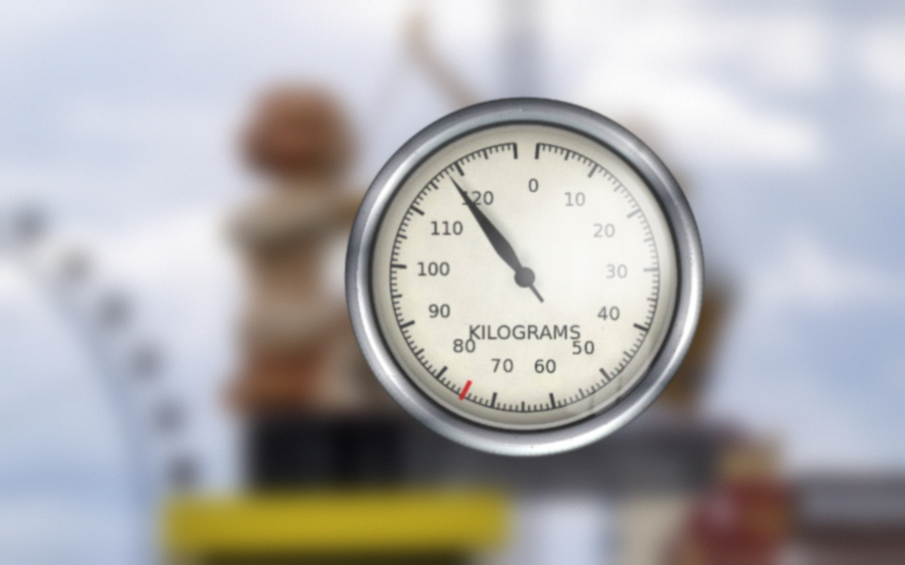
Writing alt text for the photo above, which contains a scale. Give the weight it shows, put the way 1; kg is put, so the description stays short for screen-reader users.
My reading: 118; kg
